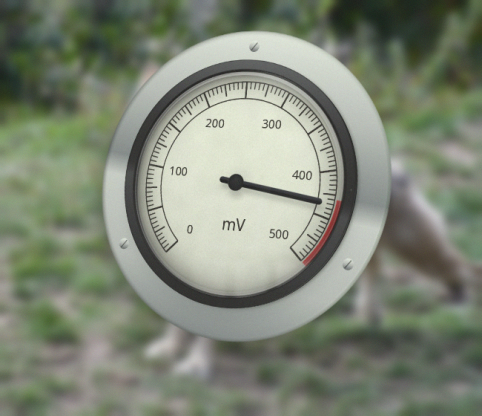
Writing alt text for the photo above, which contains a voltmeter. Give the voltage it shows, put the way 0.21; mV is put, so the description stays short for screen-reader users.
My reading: 435; mV
